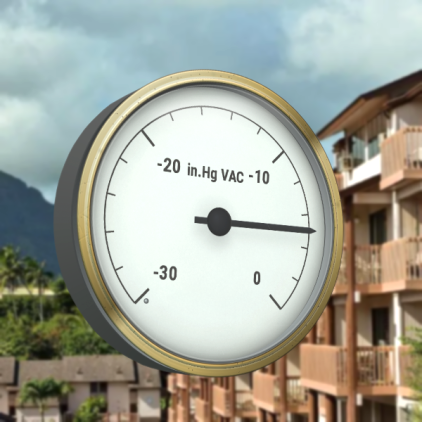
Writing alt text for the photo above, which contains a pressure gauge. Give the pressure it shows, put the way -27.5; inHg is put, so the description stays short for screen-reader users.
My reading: -5; inHg
